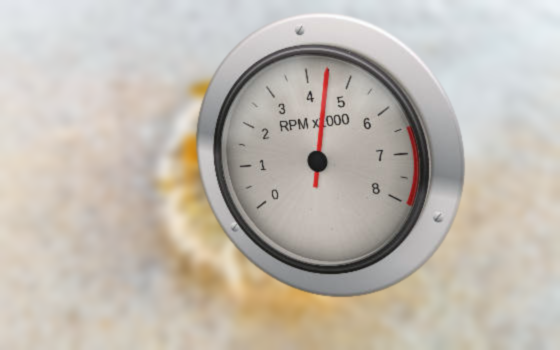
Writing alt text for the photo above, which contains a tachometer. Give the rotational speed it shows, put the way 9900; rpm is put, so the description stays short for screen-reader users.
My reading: 4500; rpm
